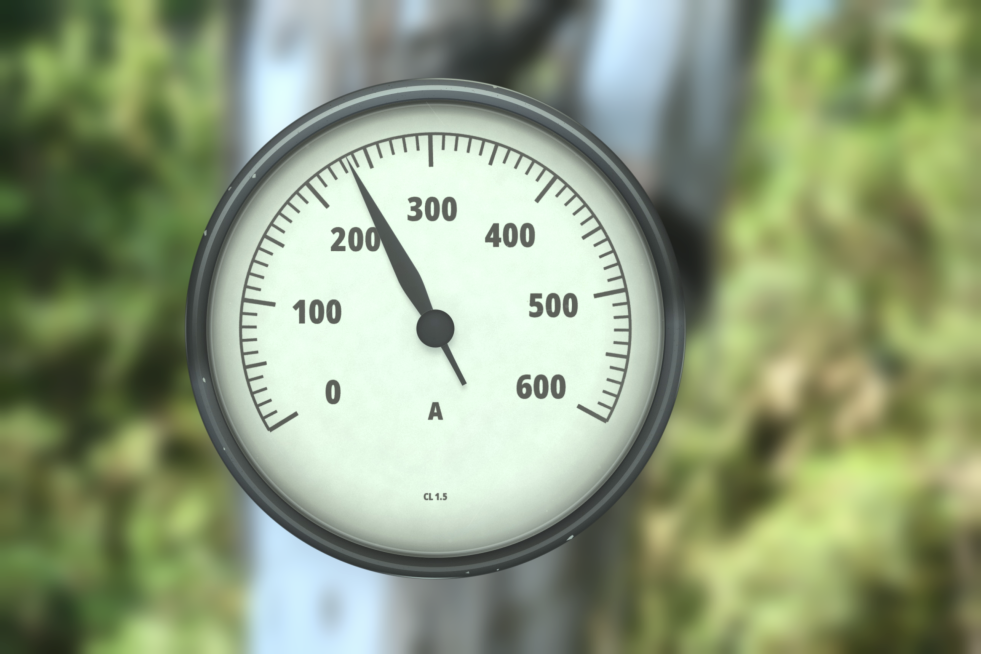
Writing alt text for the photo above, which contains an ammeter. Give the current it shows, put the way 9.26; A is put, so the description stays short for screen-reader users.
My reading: 235; A
